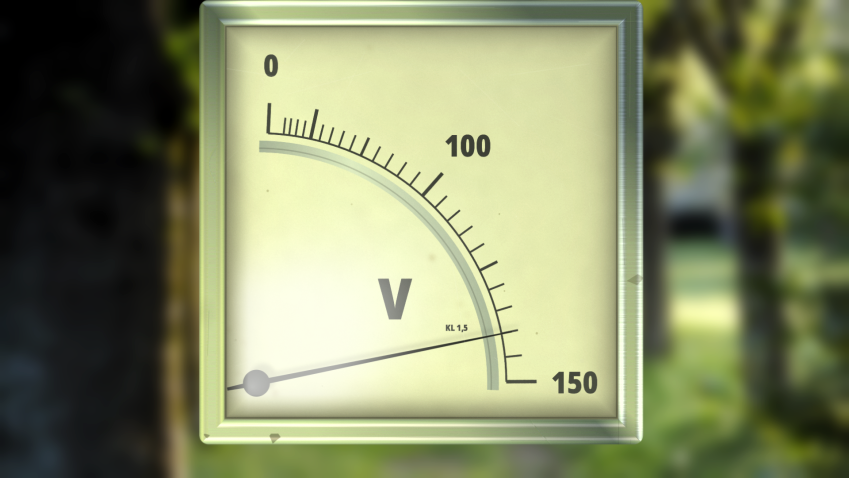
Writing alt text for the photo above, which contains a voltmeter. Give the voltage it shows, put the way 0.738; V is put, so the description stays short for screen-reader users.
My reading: 140; V
